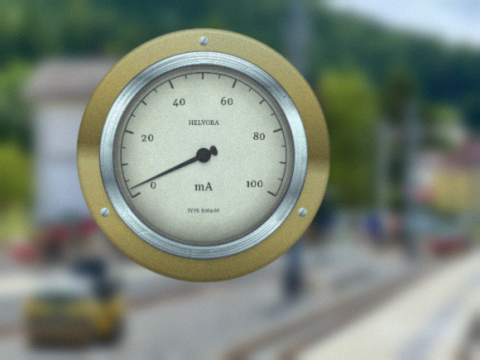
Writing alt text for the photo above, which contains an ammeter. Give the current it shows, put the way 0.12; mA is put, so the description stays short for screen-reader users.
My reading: 2.5; mA
